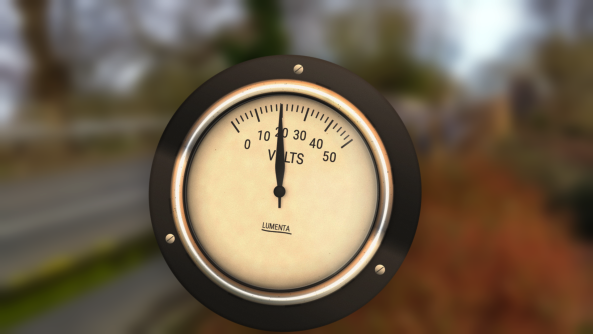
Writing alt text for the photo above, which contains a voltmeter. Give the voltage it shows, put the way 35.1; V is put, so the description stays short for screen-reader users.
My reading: 20; V
